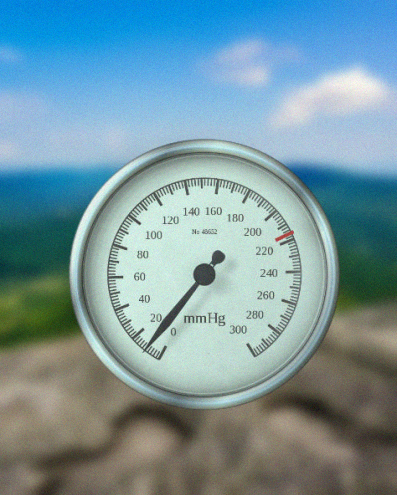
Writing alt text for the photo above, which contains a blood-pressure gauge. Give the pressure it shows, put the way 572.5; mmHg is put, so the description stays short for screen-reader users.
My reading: 10; mmHg
